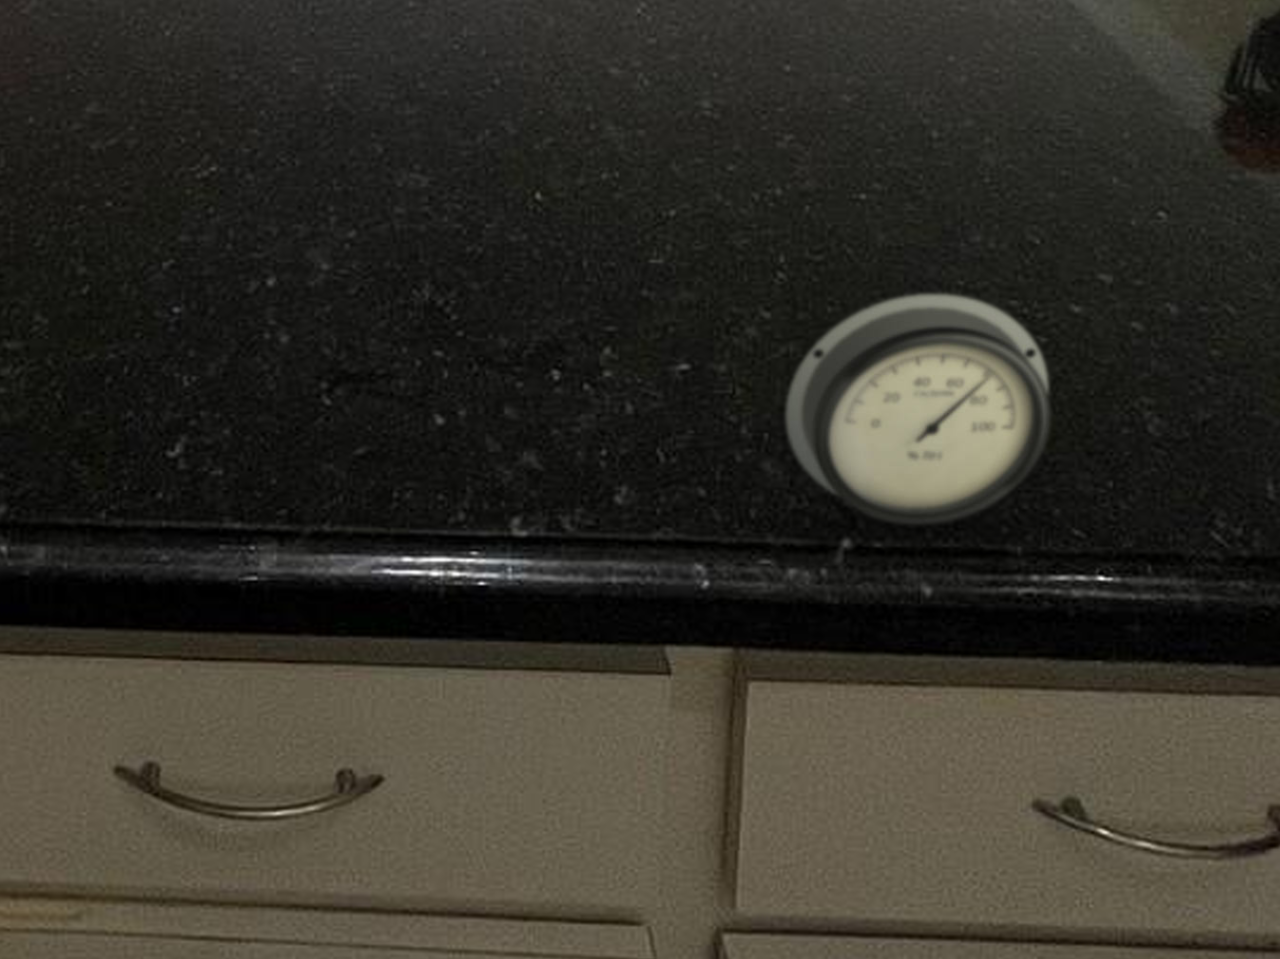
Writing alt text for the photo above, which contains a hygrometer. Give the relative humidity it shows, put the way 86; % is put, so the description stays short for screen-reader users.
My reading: 70; %
